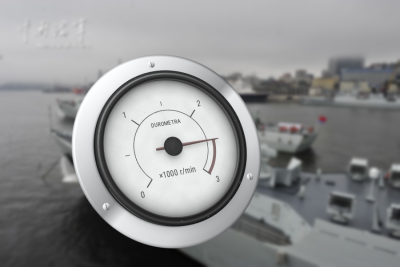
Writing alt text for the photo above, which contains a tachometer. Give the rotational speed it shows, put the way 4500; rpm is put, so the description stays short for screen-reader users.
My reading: 2500; rpm
